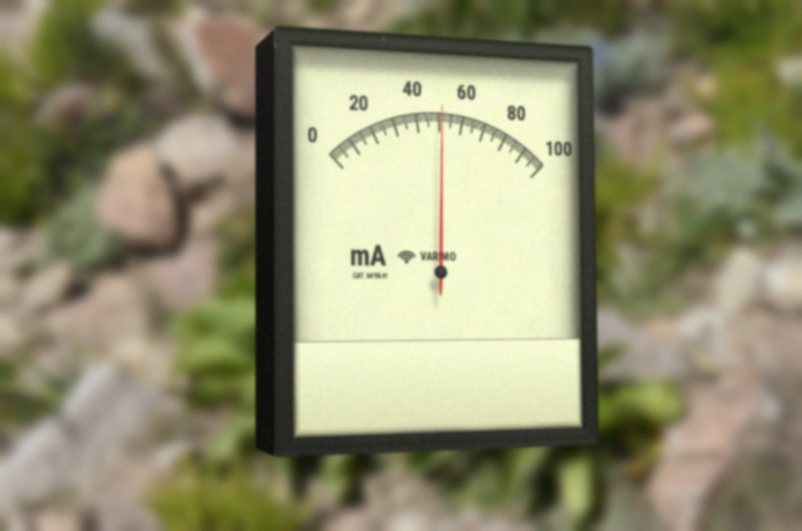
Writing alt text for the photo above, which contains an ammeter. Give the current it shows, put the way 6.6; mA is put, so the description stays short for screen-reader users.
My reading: 50; mA
